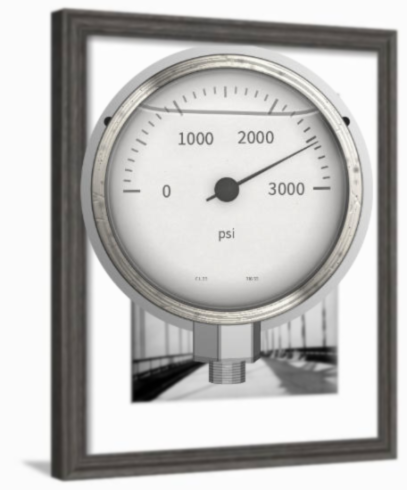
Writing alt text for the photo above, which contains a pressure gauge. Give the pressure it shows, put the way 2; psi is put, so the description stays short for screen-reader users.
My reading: 2550; psi
